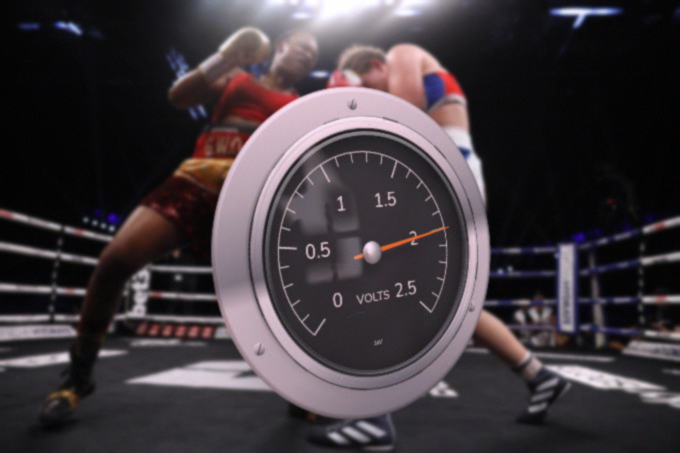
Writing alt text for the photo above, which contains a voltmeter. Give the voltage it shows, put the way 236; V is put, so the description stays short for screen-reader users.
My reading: 2; V
